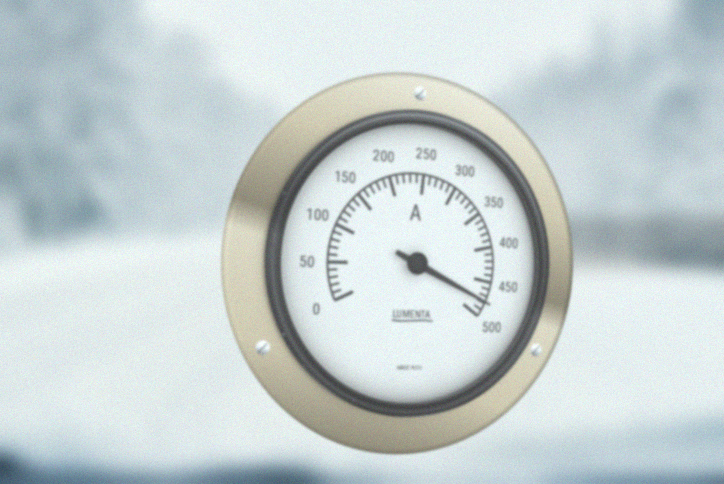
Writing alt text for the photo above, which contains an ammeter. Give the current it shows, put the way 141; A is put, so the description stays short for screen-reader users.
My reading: 480; A
